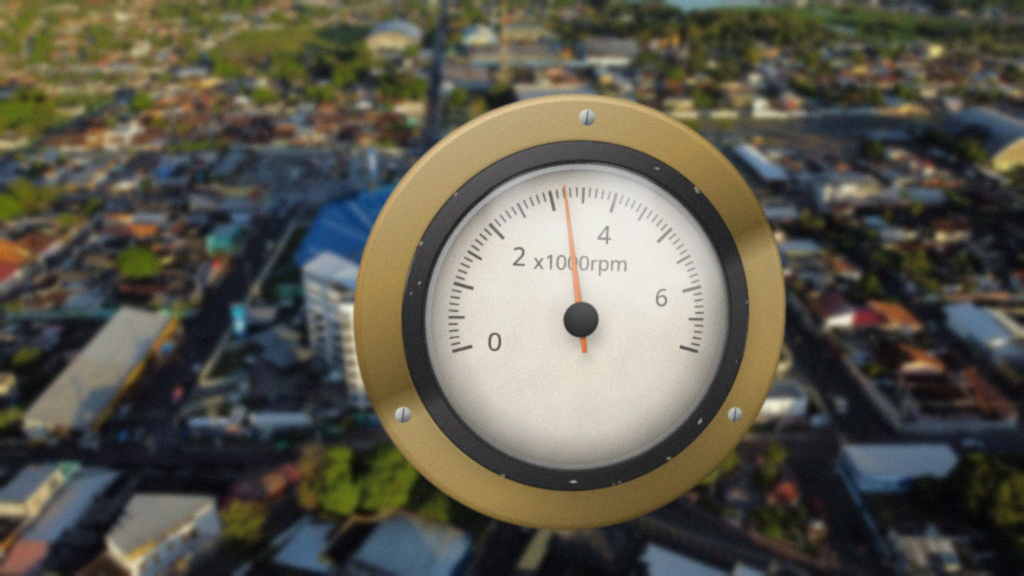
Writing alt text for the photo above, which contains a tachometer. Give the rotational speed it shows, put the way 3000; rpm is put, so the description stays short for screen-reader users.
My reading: 3200; rpm
